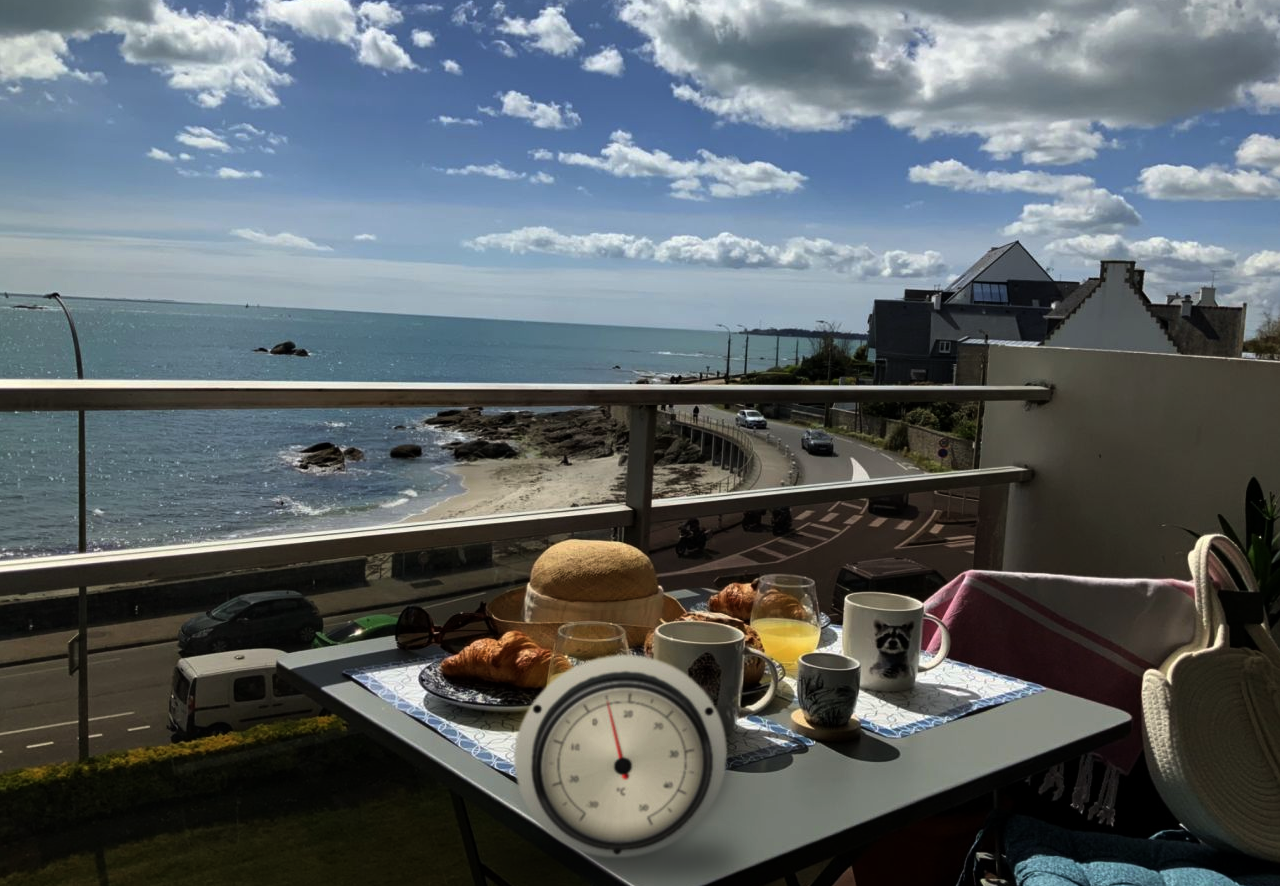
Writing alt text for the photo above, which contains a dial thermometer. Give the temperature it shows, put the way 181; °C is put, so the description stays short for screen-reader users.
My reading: 5; °C
